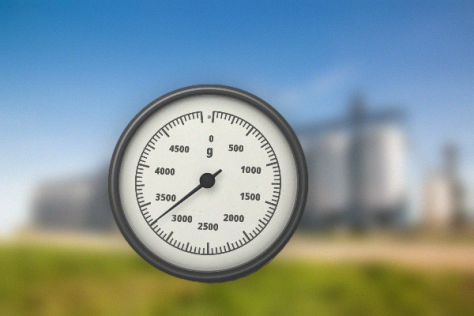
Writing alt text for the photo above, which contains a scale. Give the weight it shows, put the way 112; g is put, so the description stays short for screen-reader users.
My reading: 3250; g
